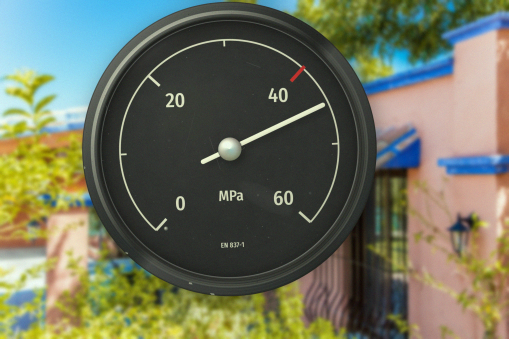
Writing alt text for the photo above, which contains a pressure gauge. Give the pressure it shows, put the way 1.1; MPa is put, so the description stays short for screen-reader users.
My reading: 45; MPa
